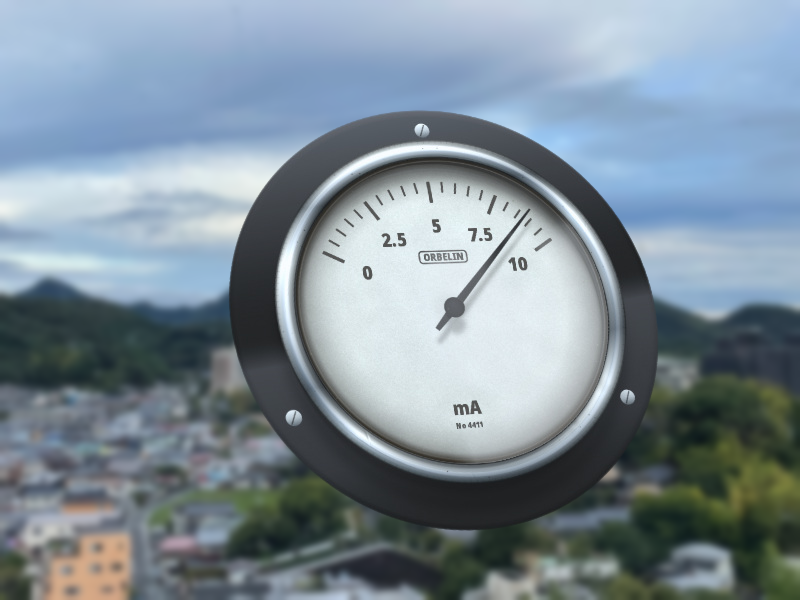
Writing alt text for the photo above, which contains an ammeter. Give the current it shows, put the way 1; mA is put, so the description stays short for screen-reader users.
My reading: 8.75; mA
